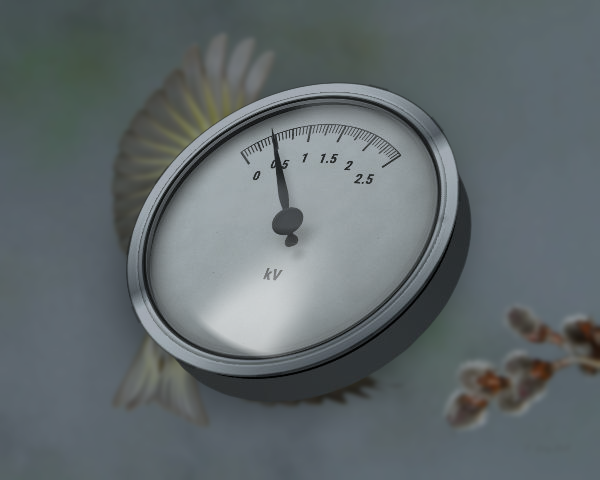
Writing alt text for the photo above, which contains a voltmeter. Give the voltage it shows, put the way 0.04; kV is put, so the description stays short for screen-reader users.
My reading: 0.5; kV
